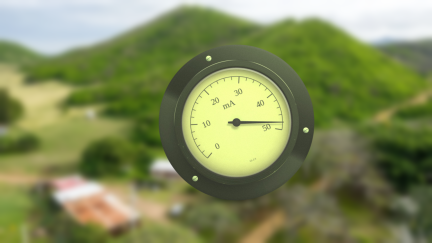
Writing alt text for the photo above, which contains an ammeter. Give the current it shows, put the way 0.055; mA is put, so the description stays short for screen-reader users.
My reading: 48; mA
